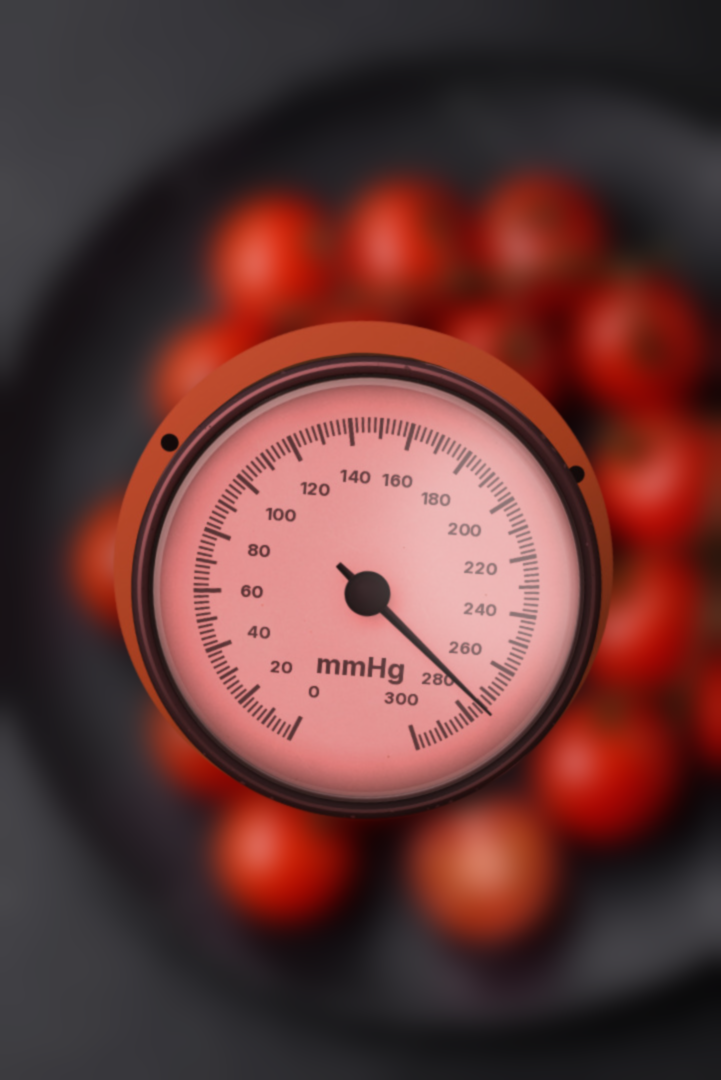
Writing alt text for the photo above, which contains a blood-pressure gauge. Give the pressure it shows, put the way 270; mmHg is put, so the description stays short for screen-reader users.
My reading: 274; mmHg
